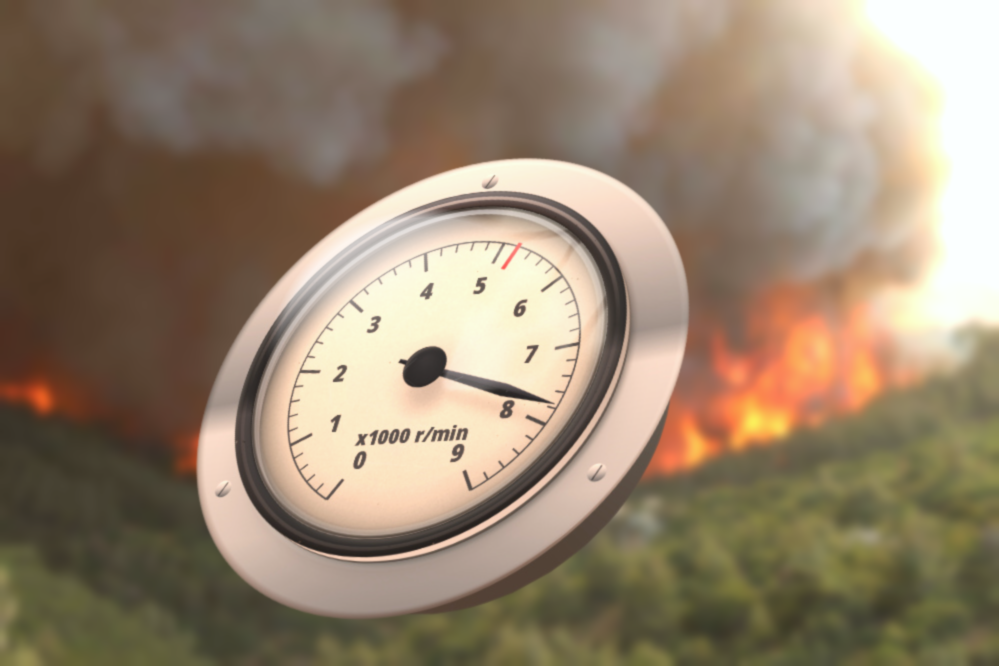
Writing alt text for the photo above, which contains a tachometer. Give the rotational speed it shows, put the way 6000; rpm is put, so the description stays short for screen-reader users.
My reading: 7800; rpm
